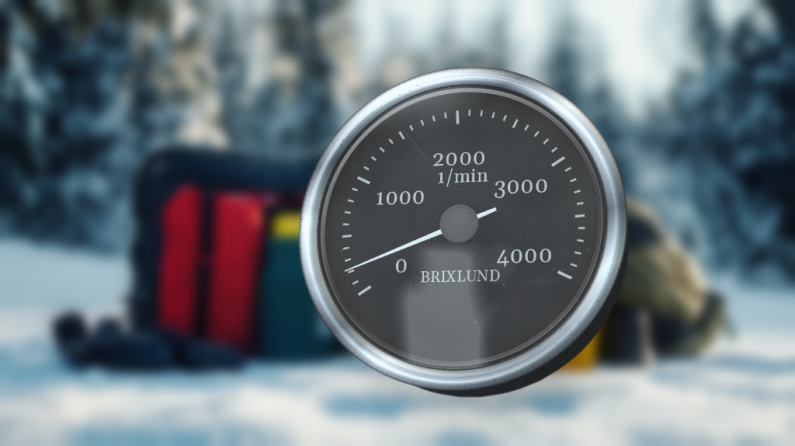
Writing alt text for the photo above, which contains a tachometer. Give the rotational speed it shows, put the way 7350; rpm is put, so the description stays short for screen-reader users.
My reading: 200; rpm
